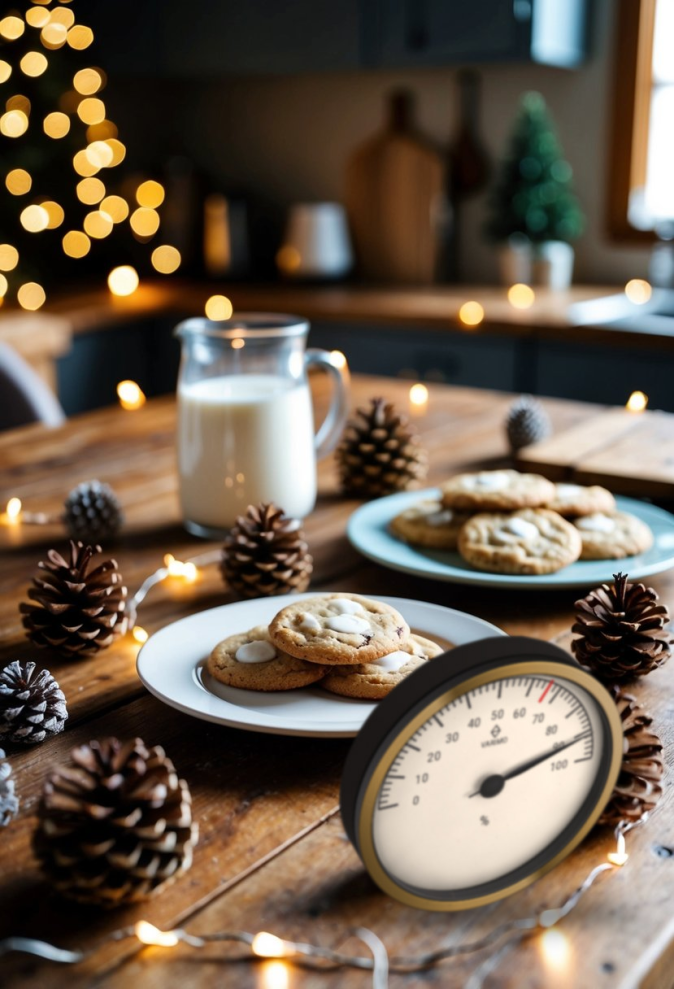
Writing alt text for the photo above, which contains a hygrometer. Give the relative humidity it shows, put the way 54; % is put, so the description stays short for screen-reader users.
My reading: 90; %
